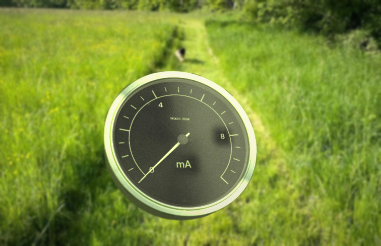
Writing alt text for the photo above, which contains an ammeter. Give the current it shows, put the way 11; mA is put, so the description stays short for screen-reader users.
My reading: 0; mA
